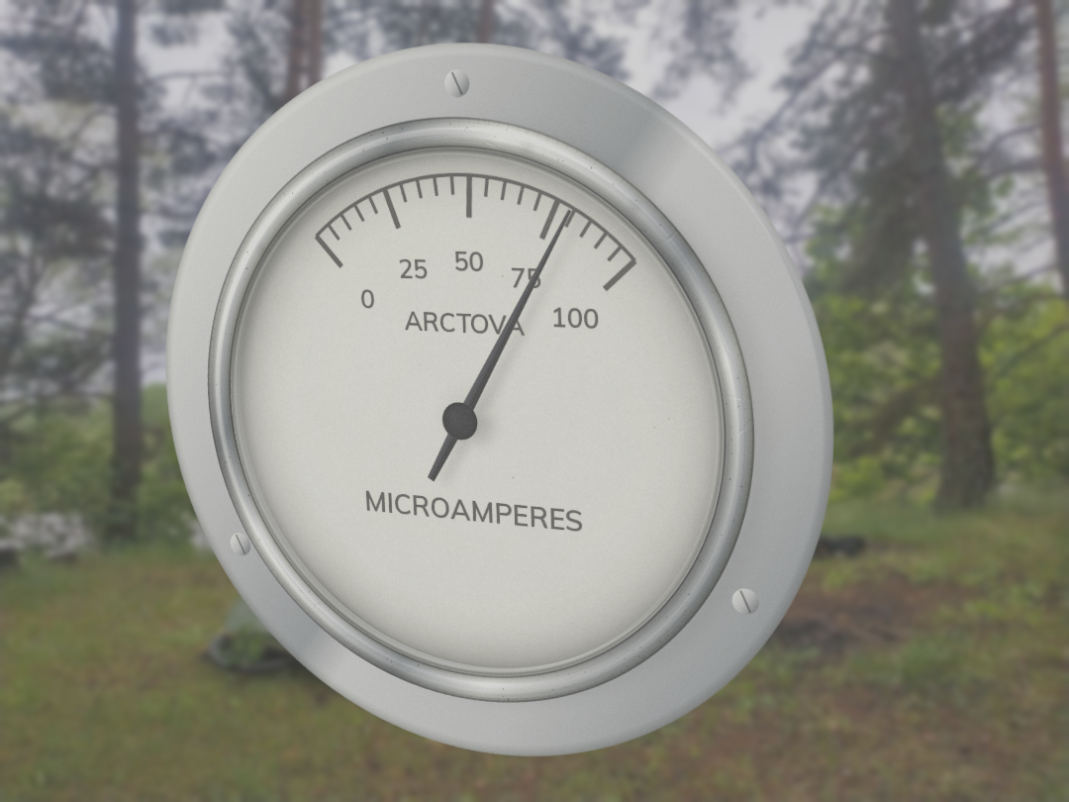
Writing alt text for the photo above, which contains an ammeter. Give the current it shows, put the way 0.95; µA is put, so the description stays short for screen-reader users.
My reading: 80; µA
